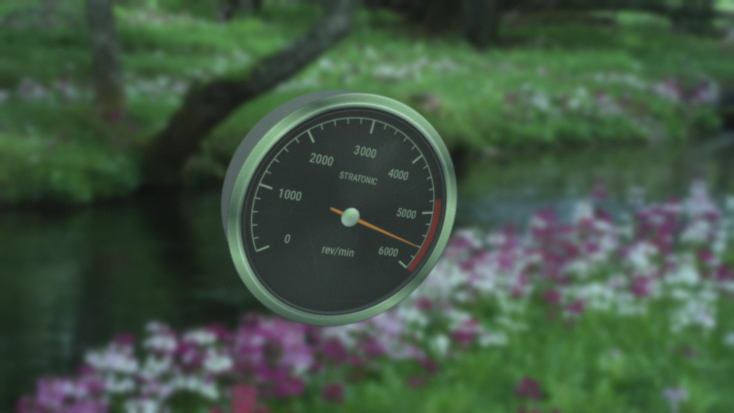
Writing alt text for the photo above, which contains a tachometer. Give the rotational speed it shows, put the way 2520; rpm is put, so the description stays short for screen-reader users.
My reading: 5600; rpm
